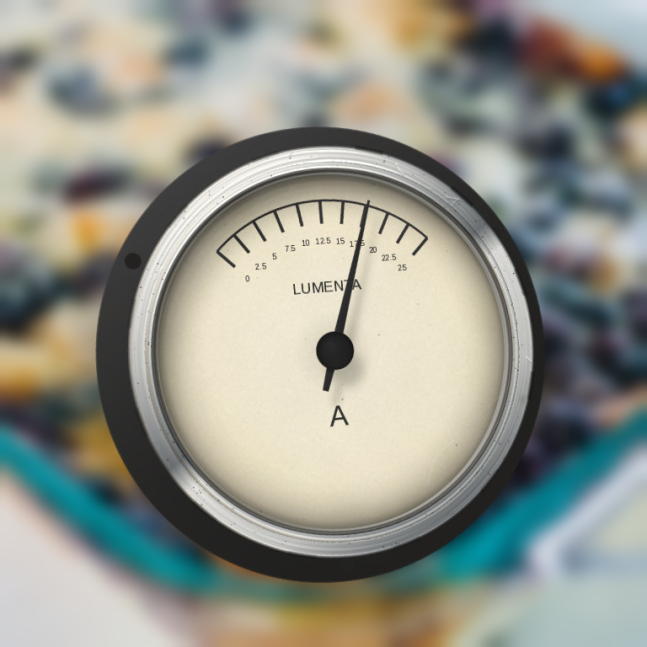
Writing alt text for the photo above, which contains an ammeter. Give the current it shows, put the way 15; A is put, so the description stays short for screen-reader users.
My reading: 17.5; A
